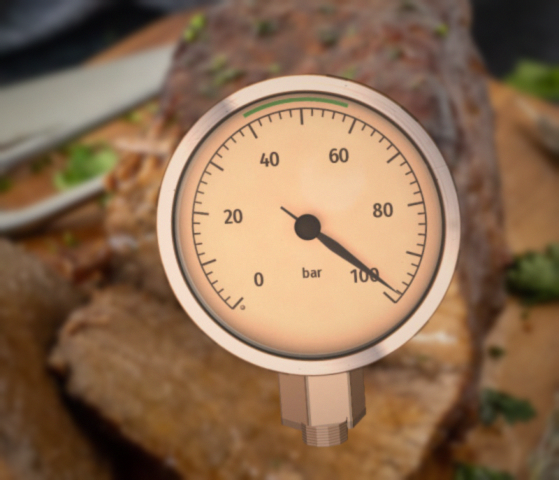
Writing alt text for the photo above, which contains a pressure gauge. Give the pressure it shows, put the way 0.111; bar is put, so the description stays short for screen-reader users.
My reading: 98; bar
